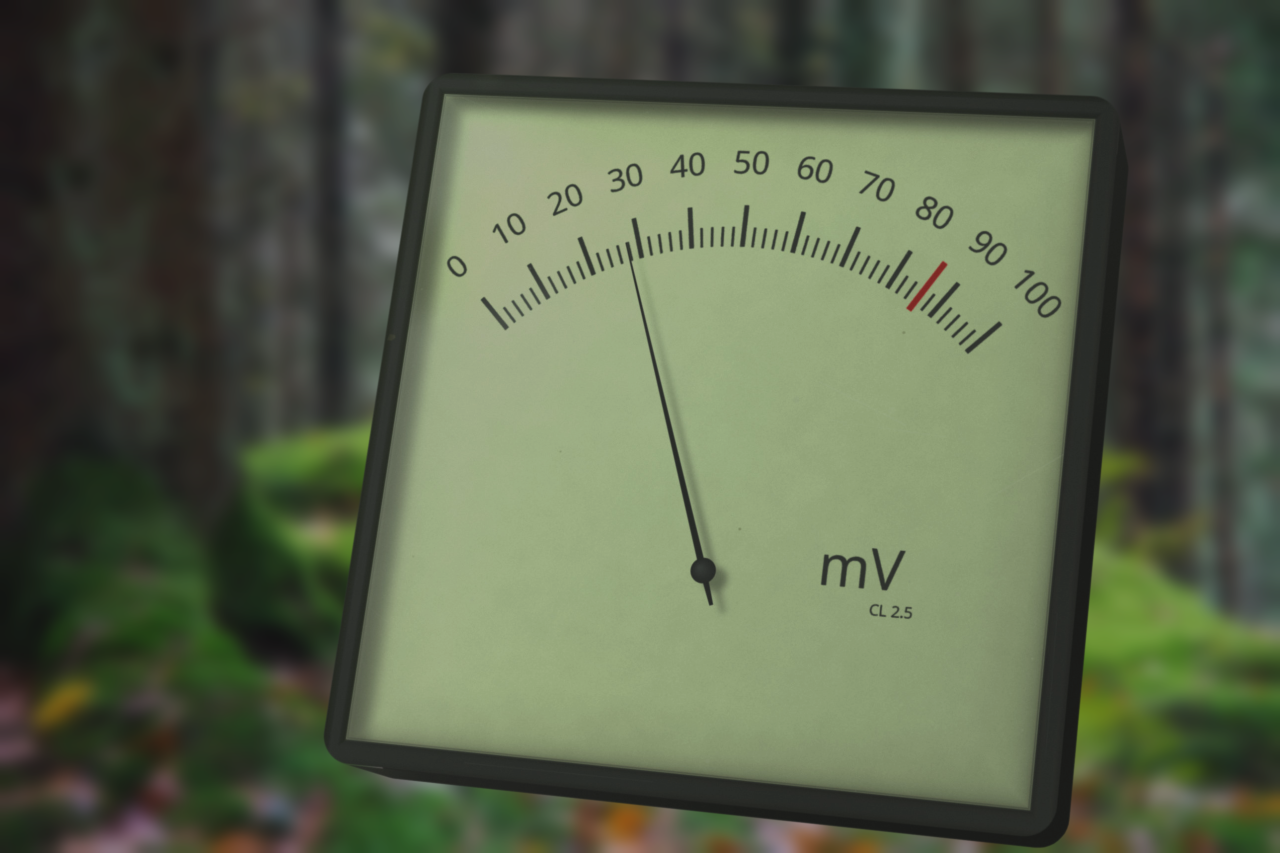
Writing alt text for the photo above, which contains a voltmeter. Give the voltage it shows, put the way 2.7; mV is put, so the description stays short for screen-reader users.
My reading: 28; mV
